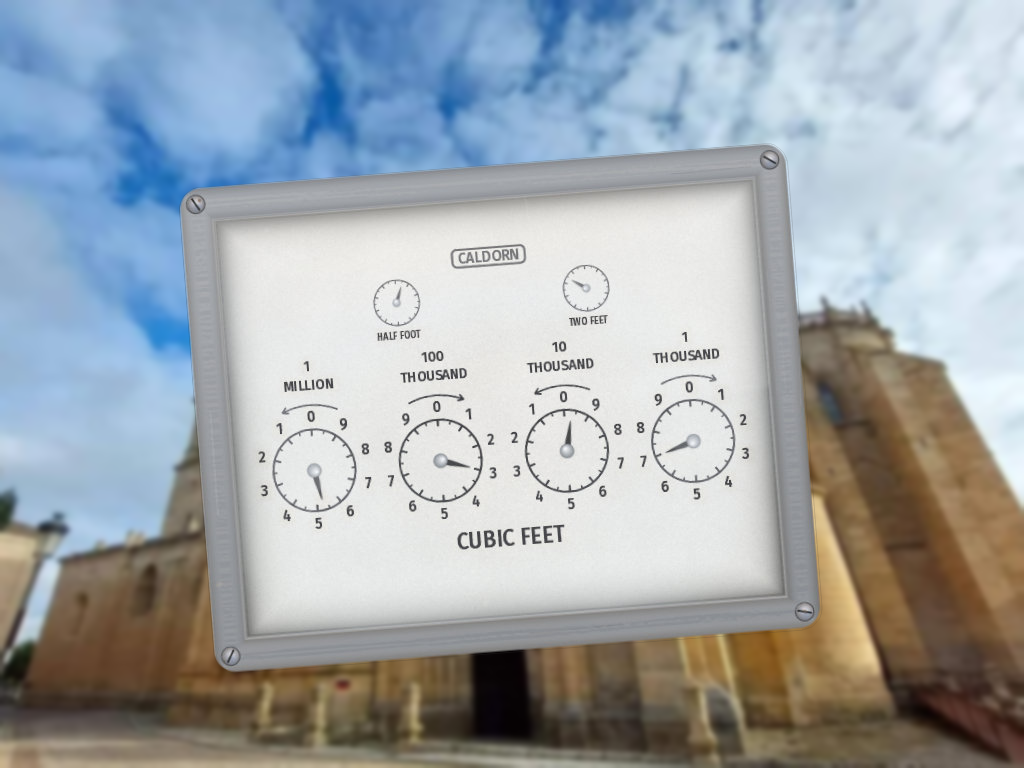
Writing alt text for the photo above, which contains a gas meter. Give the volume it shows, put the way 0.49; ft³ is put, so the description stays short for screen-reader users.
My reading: 529700; ft³
